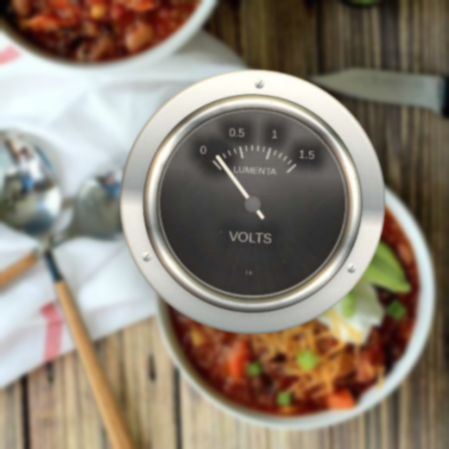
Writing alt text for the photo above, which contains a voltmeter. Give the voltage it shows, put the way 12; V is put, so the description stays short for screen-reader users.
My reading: 0.1; V
